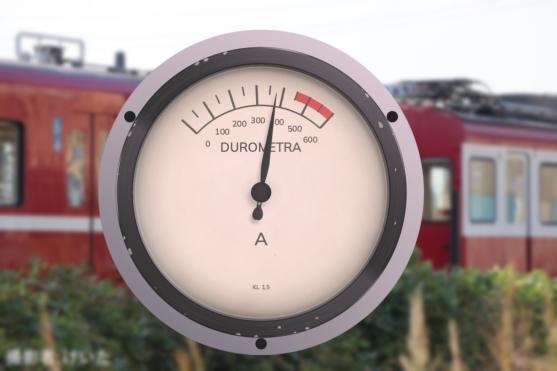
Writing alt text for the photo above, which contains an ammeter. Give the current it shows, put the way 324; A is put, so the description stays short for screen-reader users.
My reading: 375; A
